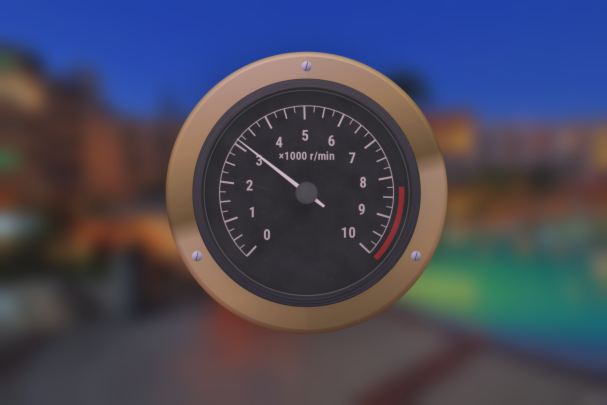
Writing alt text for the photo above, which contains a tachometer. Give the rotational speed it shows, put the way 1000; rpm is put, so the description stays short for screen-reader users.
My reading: 3125; rpm
